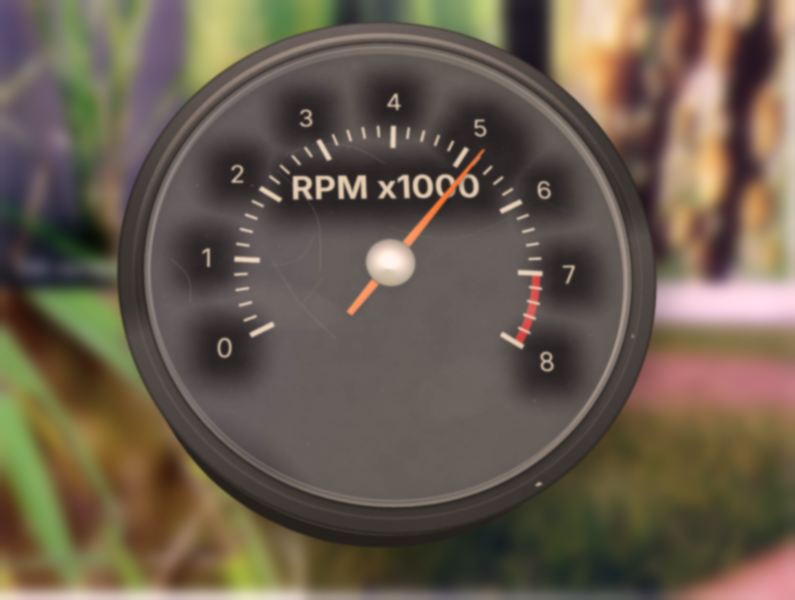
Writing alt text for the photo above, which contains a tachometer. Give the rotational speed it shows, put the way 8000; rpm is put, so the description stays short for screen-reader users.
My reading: 5200; rpm
